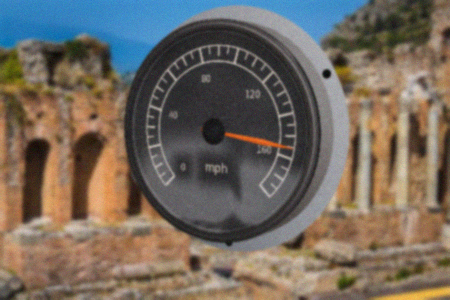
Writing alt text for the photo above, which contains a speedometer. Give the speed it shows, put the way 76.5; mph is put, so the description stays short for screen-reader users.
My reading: 155; mph
